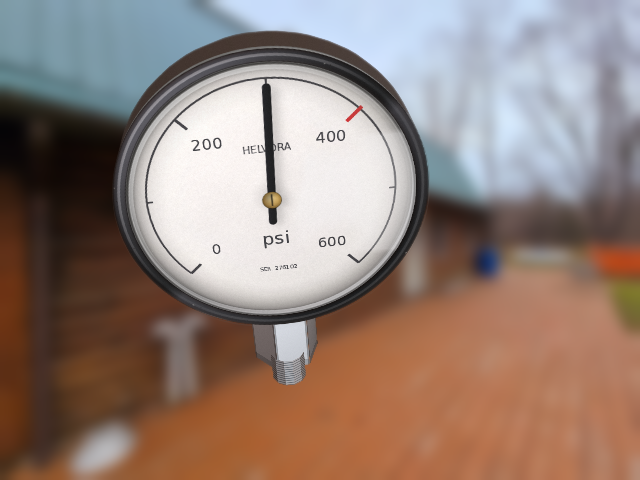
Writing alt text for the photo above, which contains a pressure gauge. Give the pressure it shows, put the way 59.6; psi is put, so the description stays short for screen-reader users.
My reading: 300; psi
